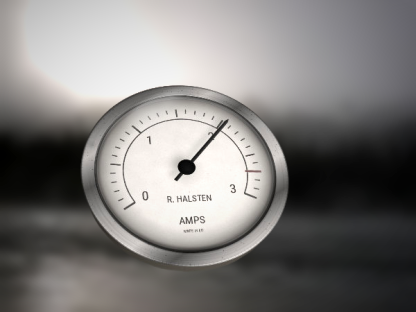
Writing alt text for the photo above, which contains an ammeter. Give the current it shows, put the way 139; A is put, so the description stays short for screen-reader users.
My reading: 2.05; A
